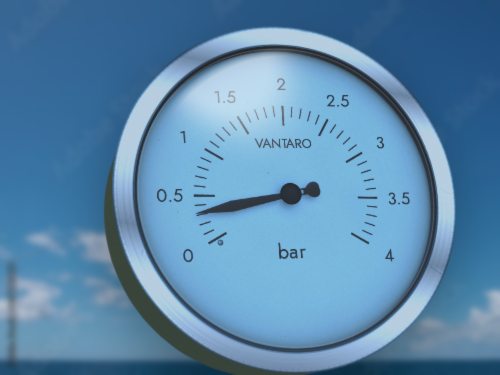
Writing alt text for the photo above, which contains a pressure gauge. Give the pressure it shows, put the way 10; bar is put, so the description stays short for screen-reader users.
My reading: 0.3; bar
